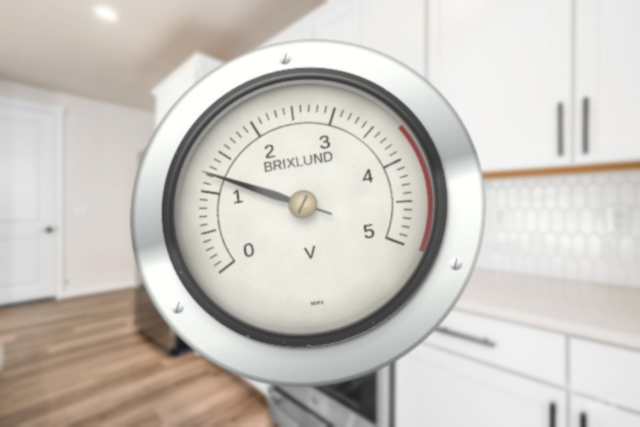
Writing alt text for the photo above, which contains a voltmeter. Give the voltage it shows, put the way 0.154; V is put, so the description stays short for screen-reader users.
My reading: 1.2; V
